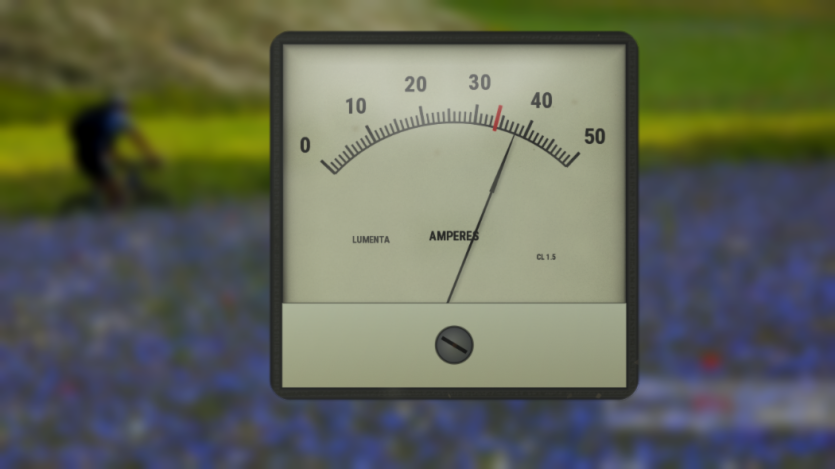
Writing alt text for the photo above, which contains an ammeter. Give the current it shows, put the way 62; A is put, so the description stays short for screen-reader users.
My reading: 38; A
